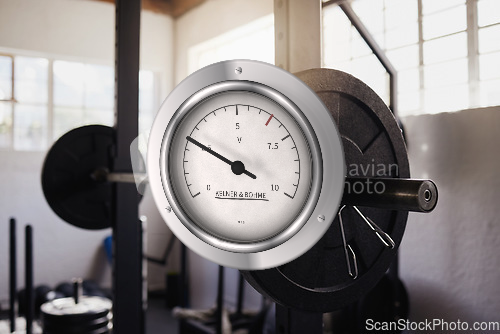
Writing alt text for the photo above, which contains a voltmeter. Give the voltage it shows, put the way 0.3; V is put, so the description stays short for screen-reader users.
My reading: 2.5; V
